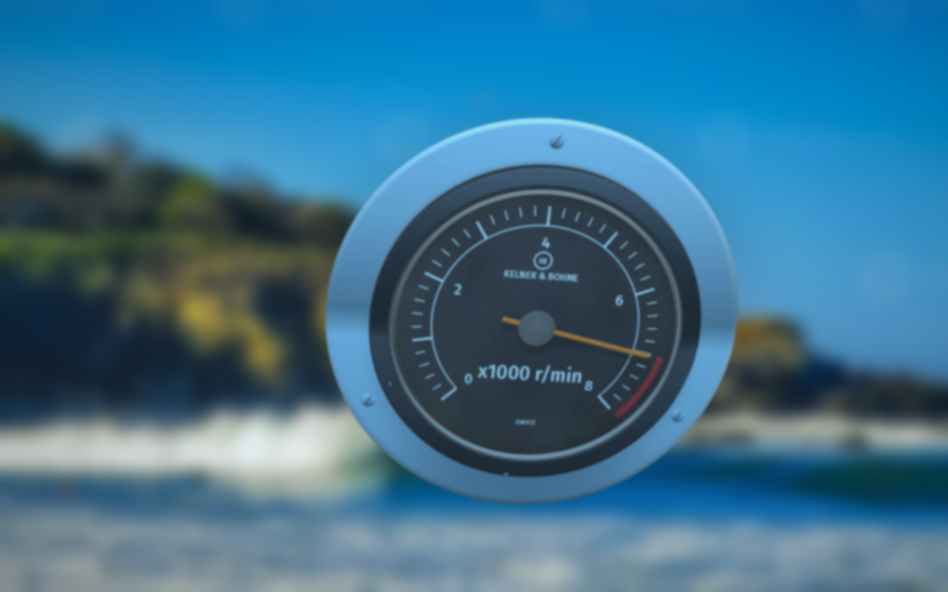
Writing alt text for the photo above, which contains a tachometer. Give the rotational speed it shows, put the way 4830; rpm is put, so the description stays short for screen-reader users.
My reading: 7000; rpm
